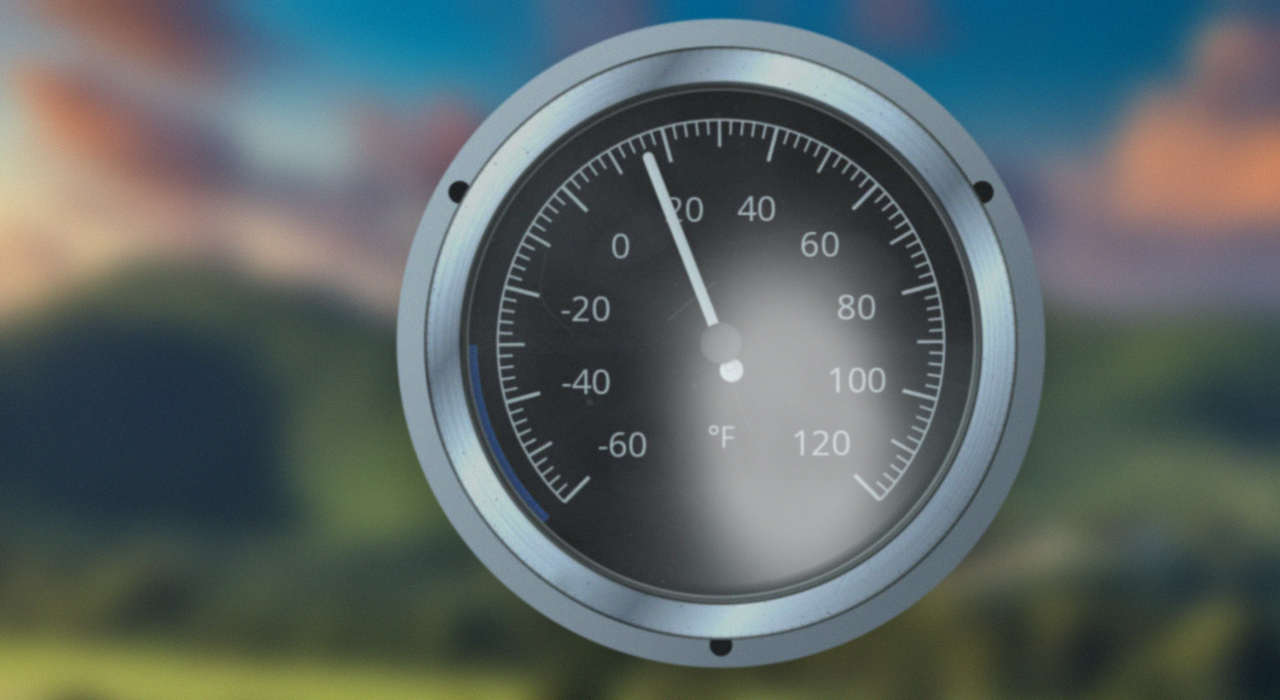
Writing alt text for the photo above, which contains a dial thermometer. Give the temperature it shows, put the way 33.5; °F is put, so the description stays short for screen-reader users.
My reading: 16; °F
